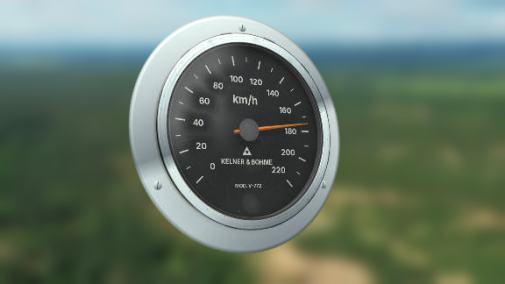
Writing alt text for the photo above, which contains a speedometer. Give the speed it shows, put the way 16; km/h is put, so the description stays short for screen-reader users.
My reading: 175; km/h
